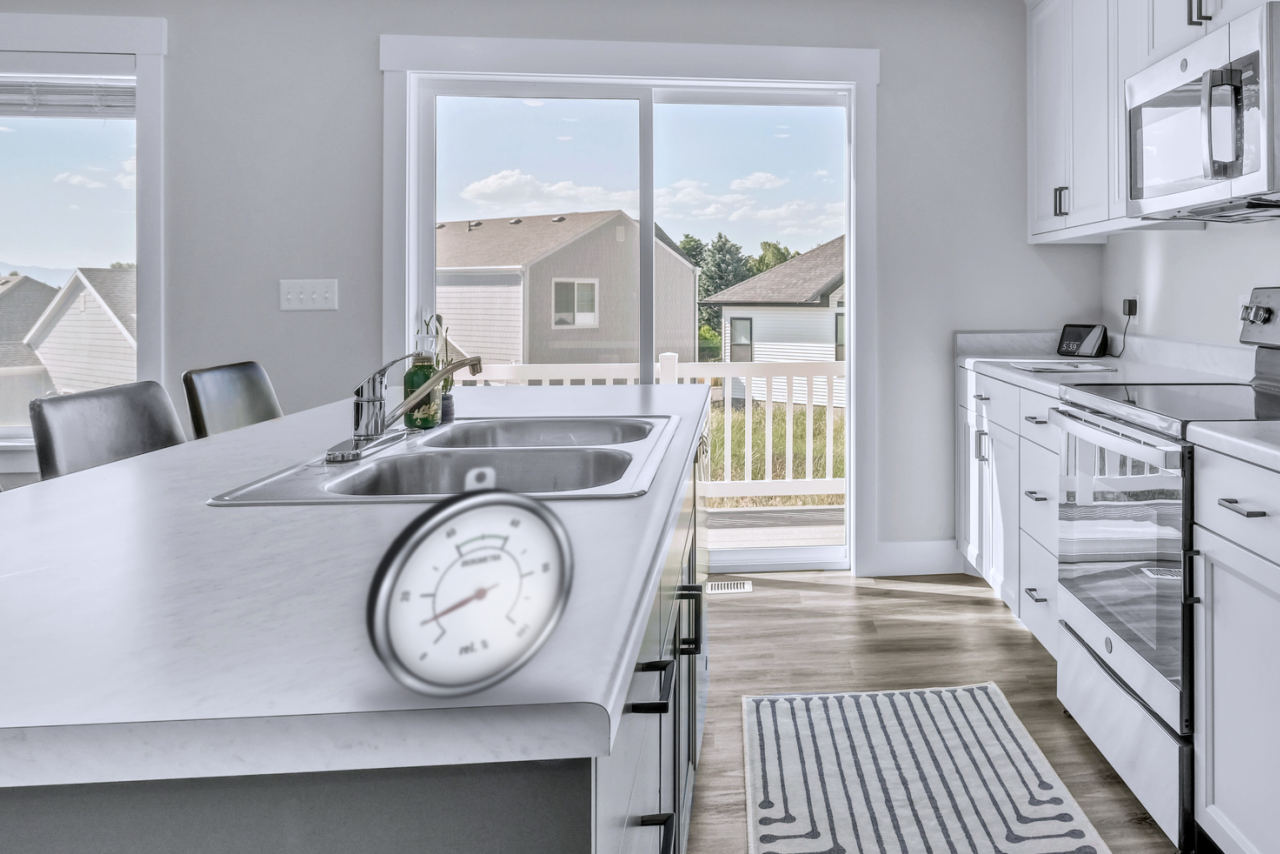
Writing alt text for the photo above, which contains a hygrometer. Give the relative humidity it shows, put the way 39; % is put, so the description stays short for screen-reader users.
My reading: 10; %
